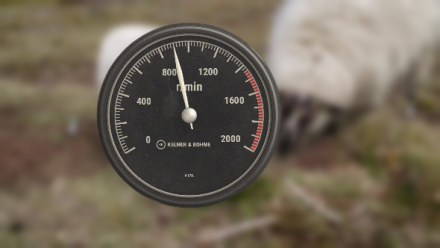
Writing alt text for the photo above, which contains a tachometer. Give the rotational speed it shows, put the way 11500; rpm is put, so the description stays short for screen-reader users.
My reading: 900; rpm
